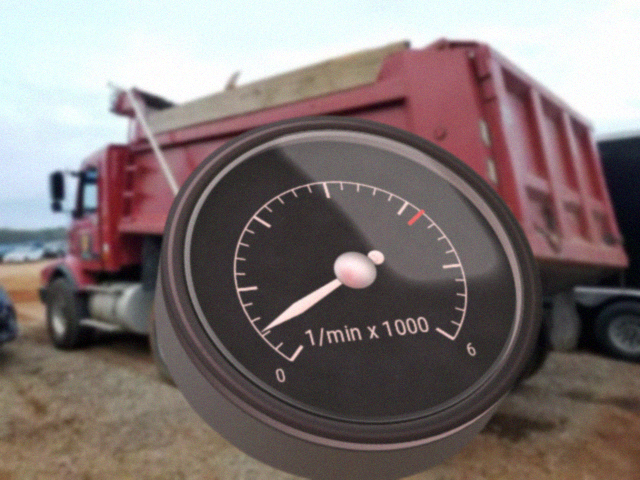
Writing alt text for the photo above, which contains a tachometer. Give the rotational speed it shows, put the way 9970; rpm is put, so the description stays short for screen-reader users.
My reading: 400; rpm
